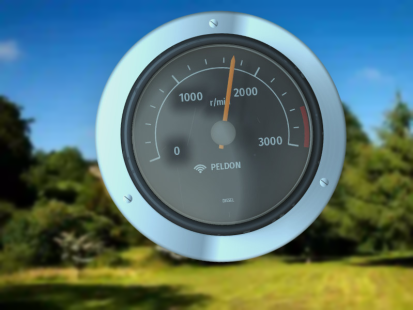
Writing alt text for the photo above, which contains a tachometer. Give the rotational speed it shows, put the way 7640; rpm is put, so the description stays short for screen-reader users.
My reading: 1700; rpm
